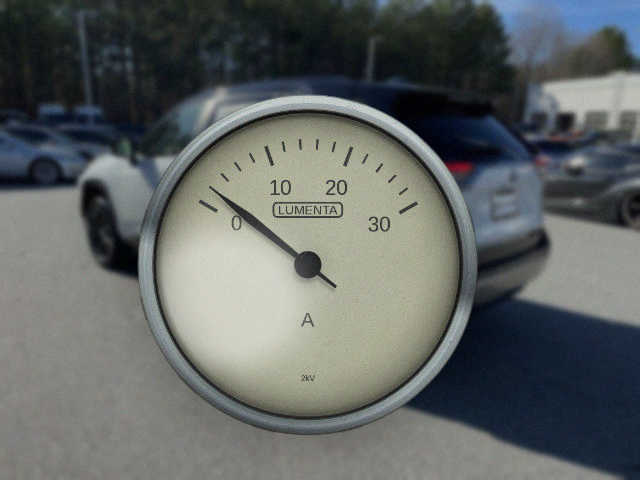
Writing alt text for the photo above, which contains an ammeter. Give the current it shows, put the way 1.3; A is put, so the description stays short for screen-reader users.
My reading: 2; A
